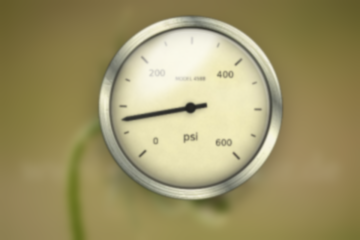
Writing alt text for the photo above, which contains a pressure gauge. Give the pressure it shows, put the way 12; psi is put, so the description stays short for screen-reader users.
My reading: 75; psi
